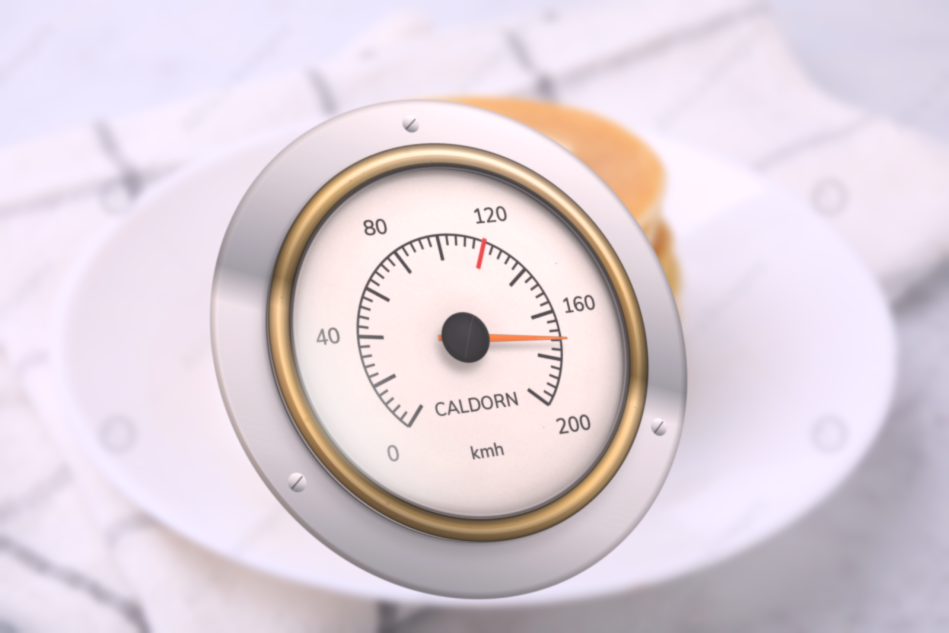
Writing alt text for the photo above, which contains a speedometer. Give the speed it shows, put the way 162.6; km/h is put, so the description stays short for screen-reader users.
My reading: 172; km/h
